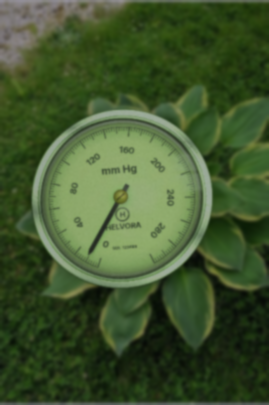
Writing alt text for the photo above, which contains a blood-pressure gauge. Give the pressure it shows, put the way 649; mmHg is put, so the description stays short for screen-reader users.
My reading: 10; mmHg
